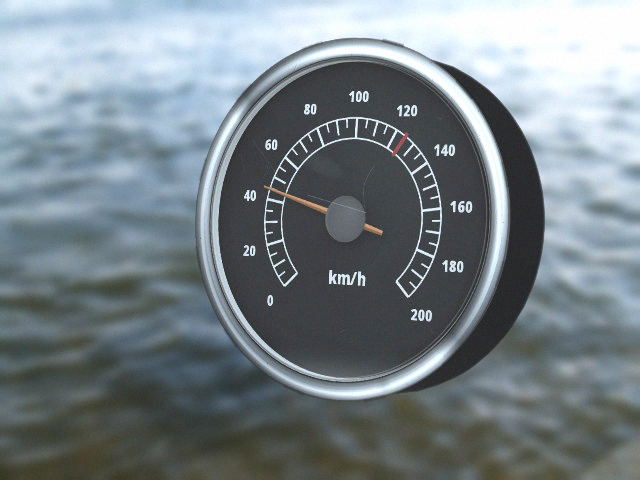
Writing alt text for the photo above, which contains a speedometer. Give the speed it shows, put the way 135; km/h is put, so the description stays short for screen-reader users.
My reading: 45; km/h
